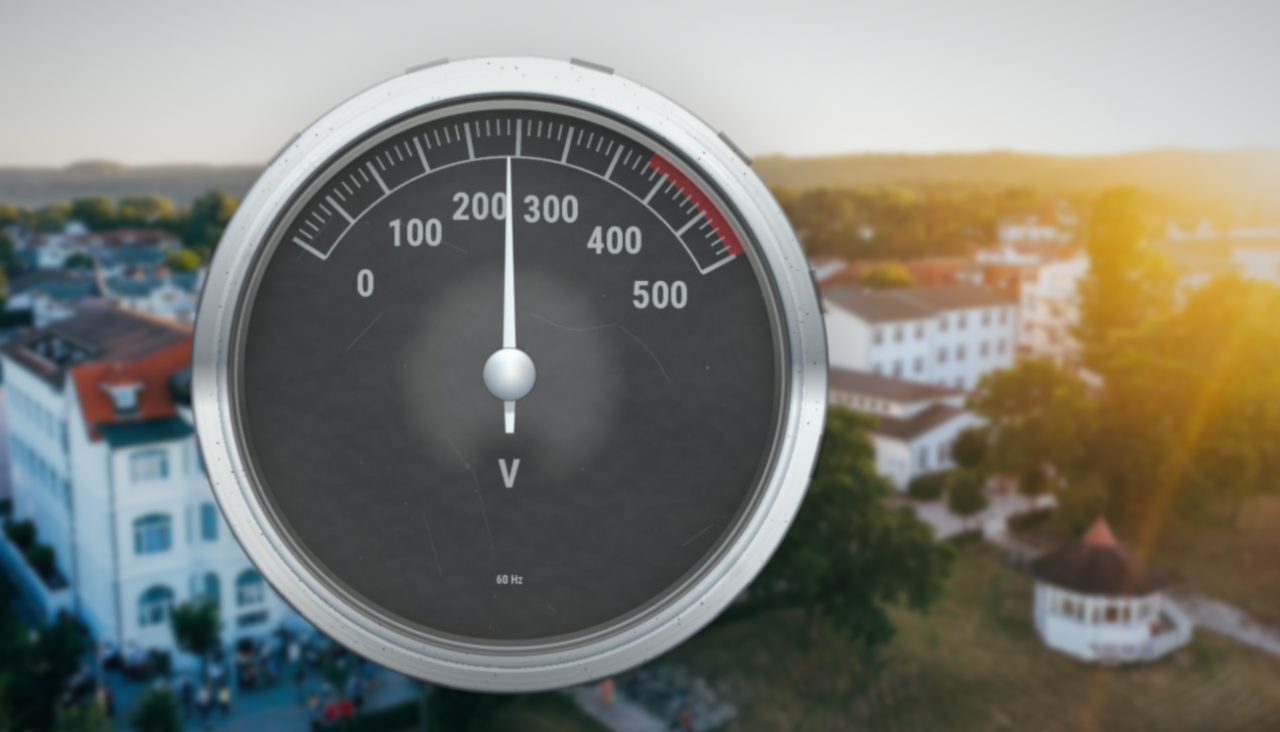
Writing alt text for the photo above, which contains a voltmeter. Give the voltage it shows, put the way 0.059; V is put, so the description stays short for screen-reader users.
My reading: 240; V
